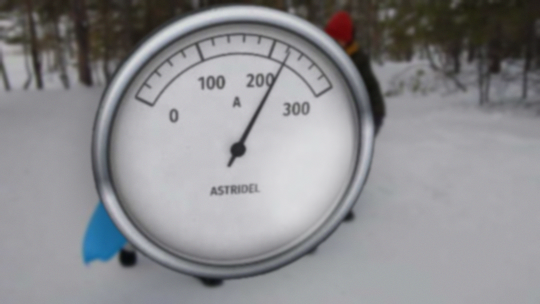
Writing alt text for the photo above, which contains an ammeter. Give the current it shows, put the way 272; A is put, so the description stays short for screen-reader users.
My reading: 220; A
